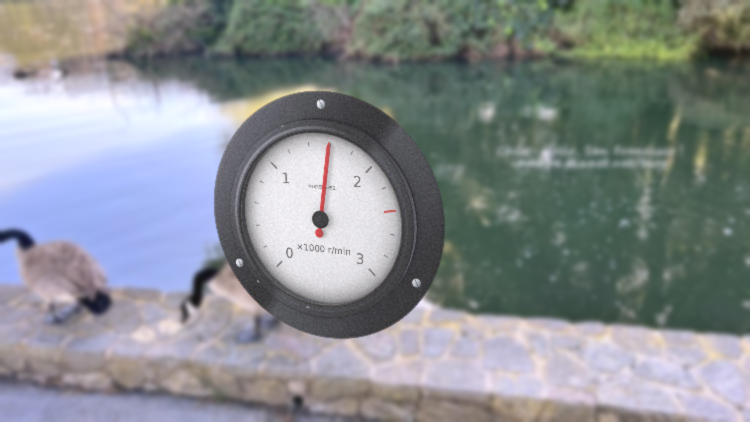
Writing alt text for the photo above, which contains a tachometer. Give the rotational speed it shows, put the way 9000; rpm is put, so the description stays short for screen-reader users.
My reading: 1600; rpm
